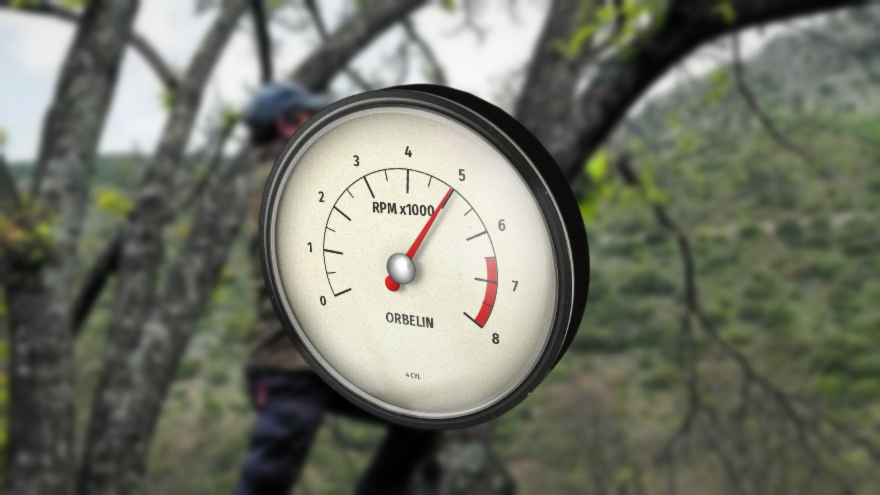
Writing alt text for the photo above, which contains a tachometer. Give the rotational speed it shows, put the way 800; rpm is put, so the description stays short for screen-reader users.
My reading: 5000; rpm
